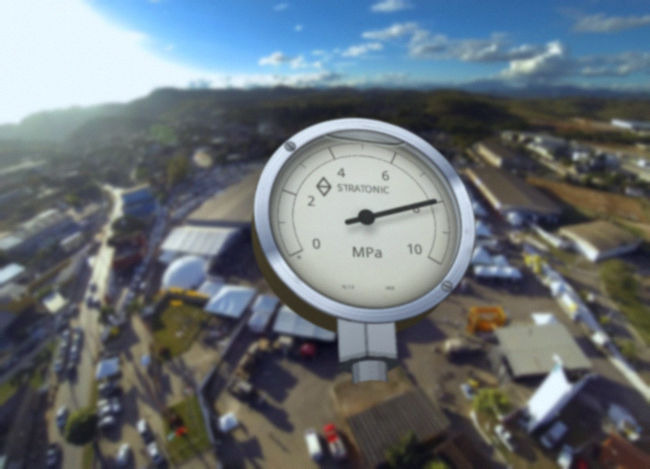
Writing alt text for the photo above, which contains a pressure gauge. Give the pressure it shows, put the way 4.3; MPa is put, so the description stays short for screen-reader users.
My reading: 8; MPa
